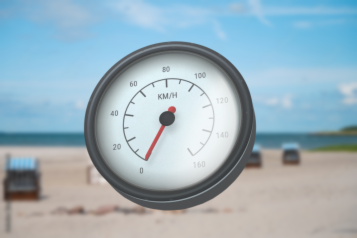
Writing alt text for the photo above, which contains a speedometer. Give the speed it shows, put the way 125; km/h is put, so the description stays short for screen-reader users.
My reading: 0; km/h
